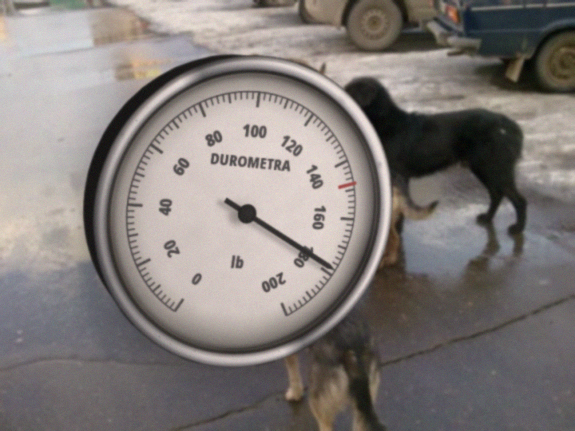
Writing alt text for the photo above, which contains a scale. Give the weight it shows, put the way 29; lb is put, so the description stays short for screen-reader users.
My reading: 178; lb
